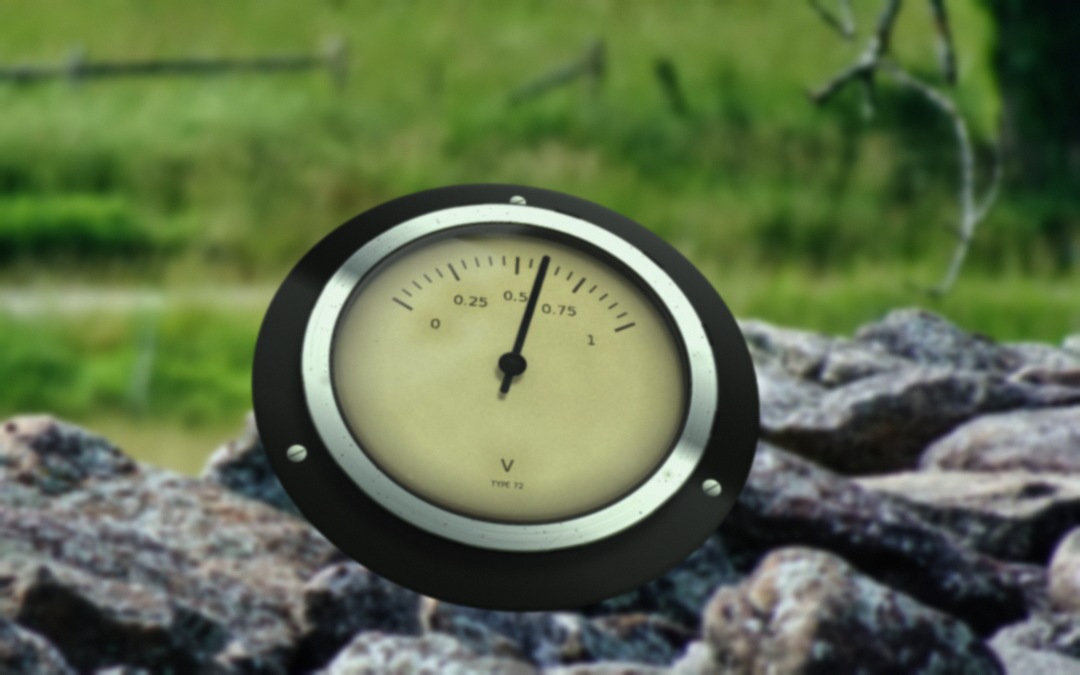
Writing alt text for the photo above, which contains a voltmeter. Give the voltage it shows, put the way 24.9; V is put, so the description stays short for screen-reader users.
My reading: 0.6; V
